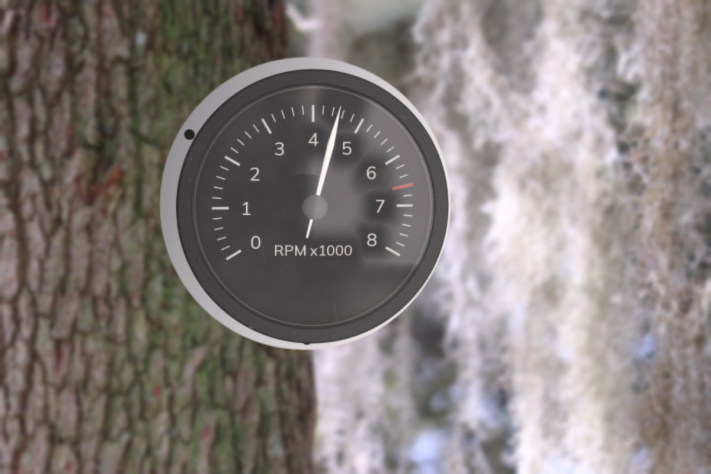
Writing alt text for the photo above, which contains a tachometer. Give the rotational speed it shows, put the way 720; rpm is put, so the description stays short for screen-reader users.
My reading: 4500; rpm
